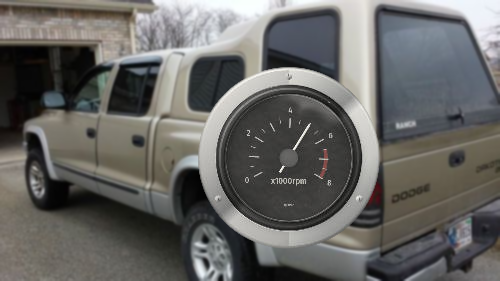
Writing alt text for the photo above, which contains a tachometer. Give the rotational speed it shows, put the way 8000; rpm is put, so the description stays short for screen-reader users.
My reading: 5000; rpm
